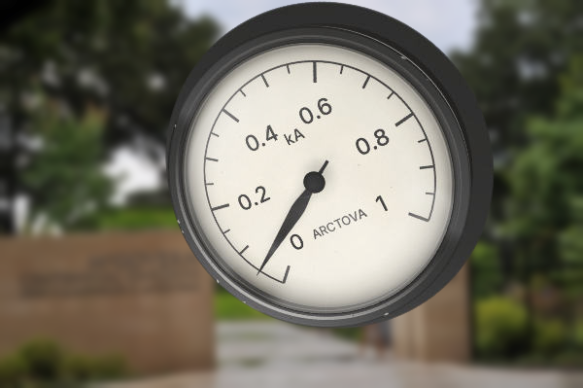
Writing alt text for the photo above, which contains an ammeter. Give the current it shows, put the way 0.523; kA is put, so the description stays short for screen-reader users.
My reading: 0.05; kA
